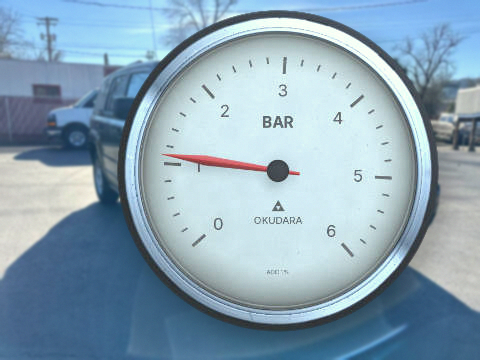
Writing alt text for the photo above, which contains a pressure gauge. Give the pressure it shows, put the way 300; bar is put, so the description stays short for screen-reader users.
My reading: 1.1; bar
